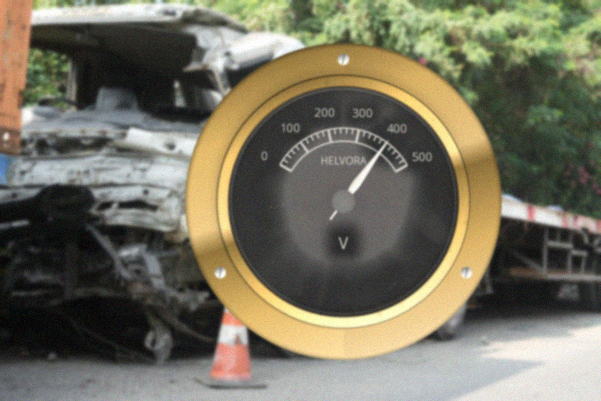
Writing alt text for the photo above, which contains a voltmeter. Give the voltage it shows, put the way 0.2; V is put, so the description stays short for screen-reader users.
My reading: 400; V
